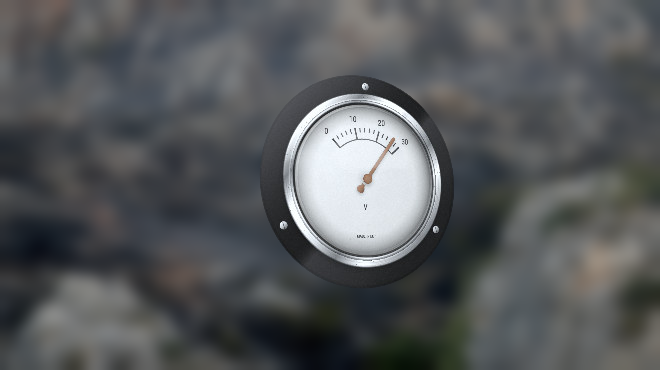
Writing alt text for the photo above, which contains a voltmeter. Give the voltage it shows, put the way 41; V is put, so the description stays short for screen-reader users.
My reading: 26; V
